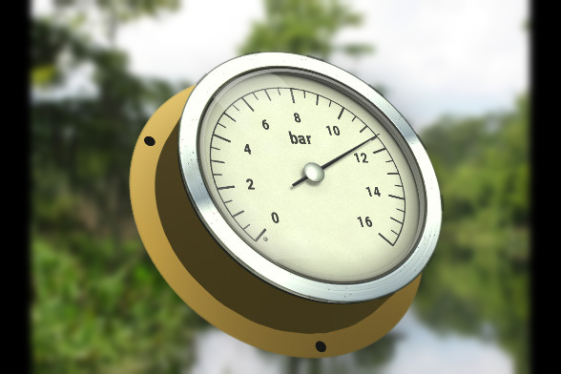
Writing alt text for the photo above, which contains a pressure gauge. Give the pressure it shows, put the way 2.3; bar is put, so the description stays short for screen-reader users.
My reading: 11.5; bar
